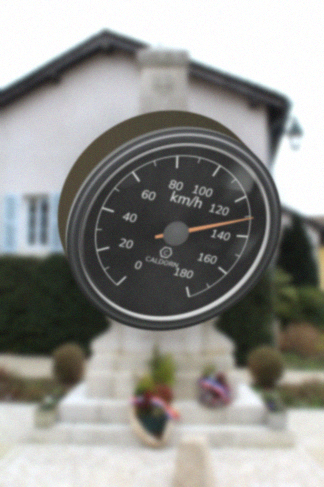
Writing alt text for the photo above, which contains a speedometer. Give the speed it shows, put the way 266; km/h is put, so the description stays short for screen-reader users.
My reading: 130; km/h
